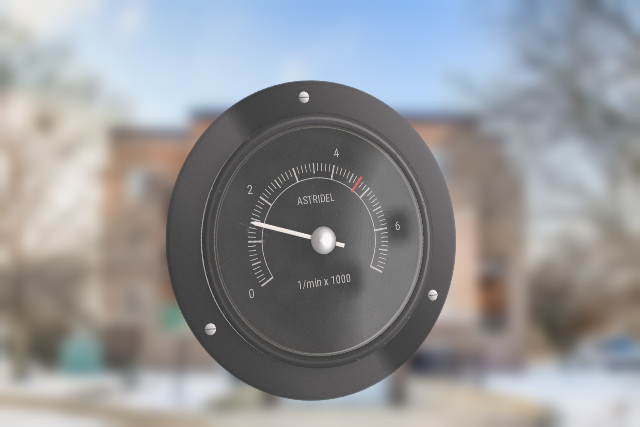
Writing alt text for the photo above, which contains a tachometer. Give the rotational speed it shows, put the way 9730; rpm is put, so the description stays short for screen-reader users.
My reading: 1400; rpm
